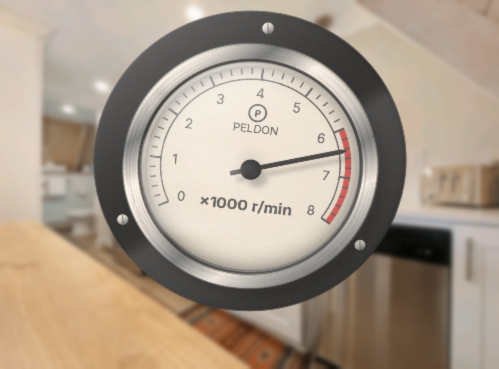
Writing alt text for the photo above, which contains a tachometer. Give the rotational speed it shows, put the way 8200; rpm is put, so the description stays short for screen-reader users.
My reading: 6400; rpm
